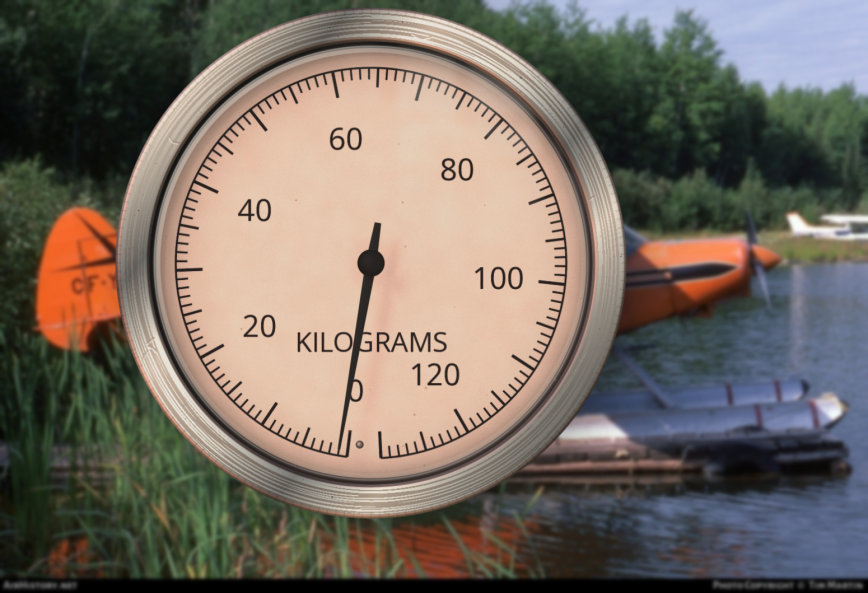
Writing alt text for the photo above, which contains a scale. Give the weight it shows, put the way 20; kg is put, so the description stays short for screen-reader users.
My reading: 1; kg
